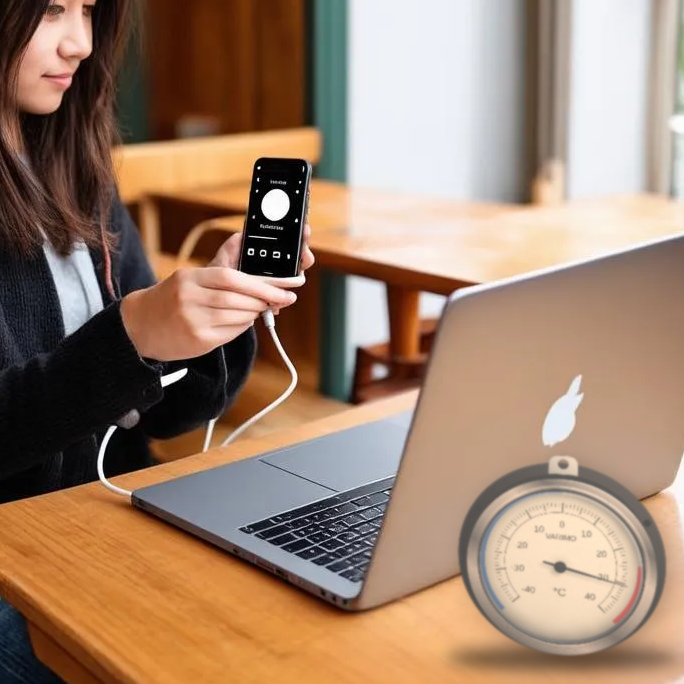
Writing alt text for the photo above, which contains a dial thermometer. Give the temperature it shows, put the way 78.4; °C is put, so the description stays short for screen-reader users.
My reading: 30; °C
